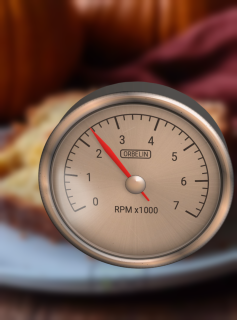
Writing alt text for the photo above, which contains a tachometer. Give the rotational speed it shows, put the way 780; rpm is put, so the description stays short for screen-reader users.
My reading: 2400; rpm
